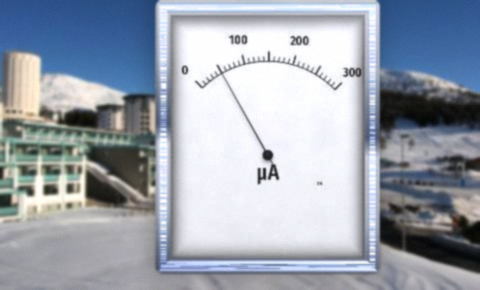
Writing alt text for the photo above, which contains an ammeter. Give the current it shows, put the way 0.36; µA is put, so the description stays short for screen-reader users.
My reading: 50; µA
